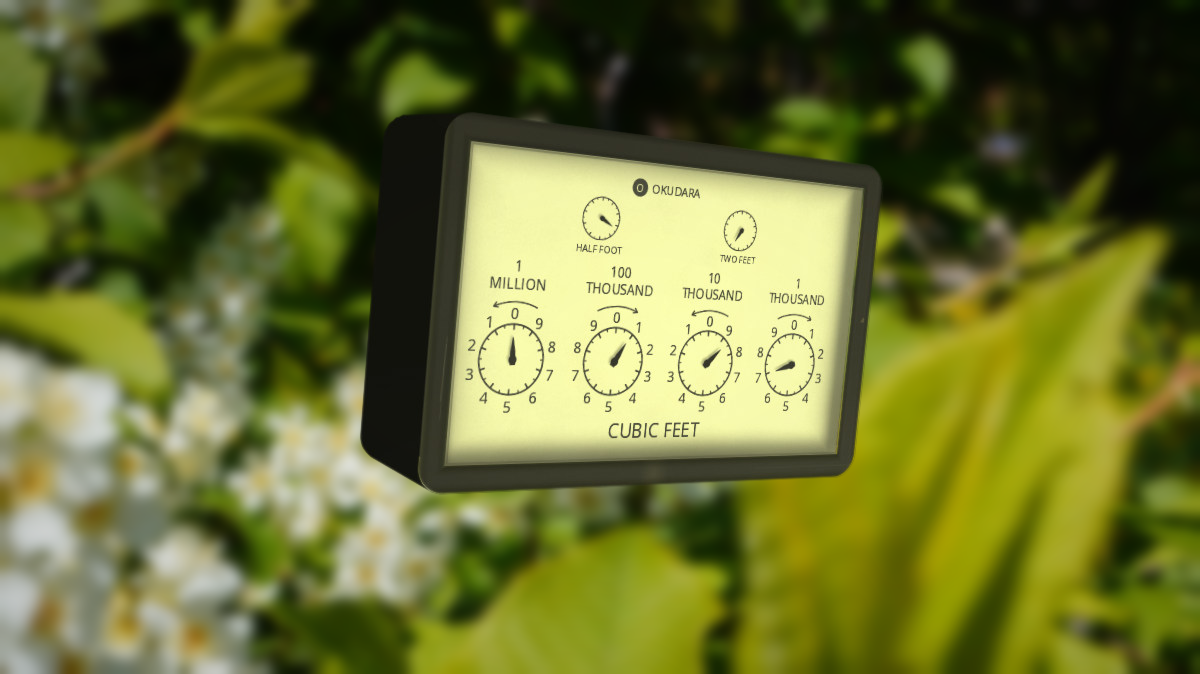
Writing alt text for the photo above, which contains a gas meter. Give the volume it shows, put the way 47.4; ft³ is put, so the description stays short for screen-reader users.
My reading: 8700; ft³
